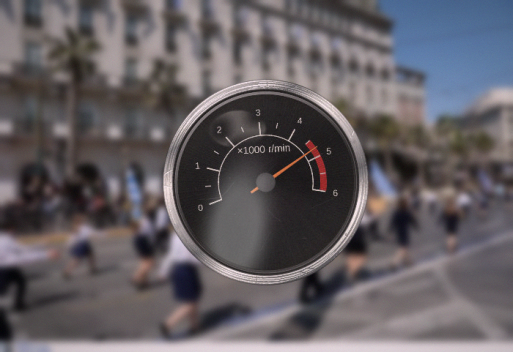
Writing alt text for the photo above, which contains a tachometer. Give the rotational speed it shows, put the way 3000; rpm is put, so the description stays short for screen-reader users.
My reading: 4750; rpm
